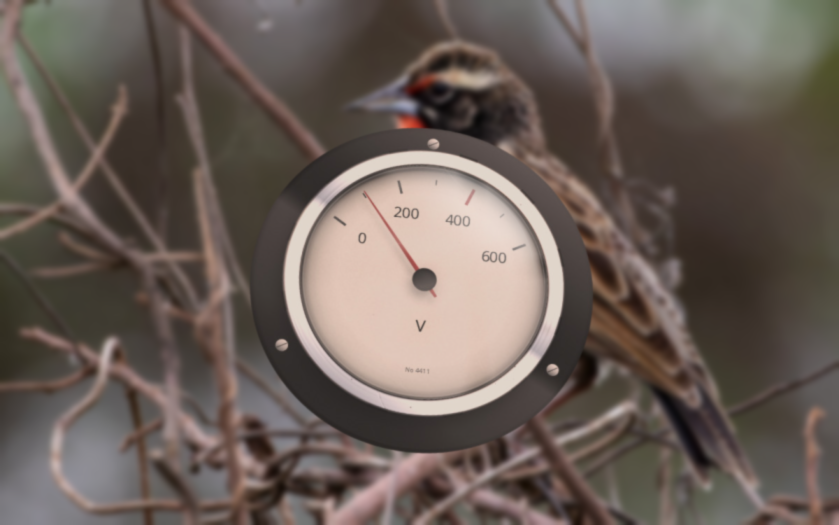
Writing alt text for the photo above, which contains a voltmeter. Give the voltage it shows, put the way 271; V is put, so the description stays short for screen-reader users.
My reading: 100; V
